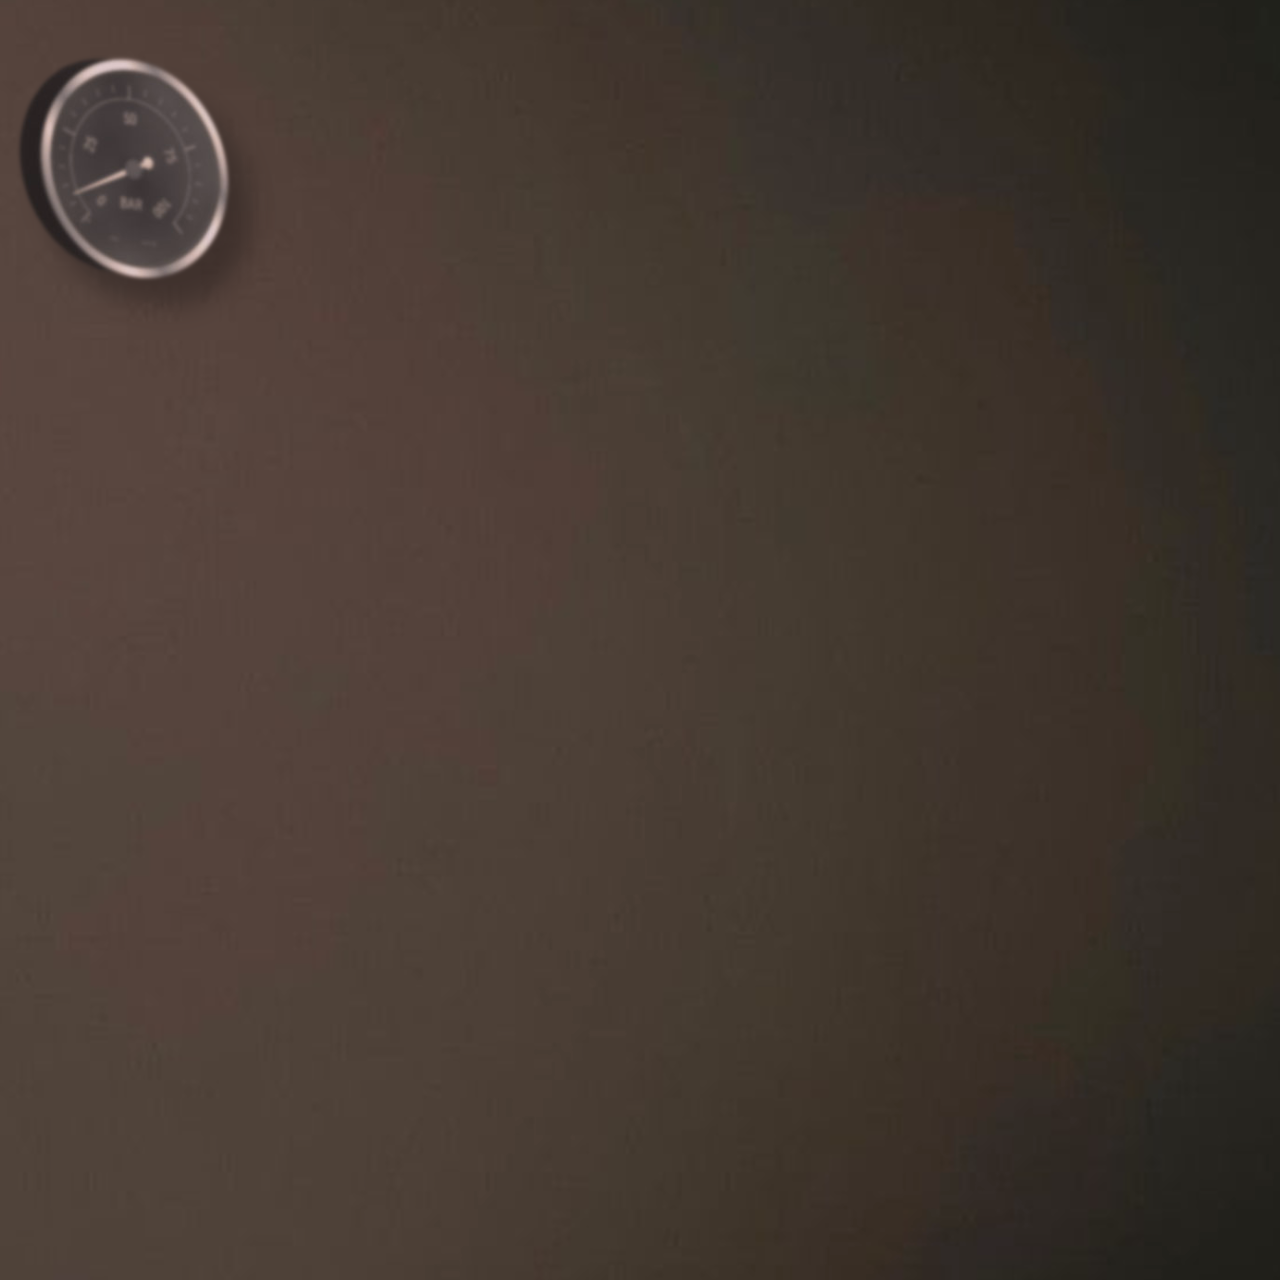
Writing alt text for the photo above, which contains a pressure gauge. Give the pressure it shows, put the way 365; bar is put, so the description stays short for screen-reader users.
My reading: 7.5; bar
